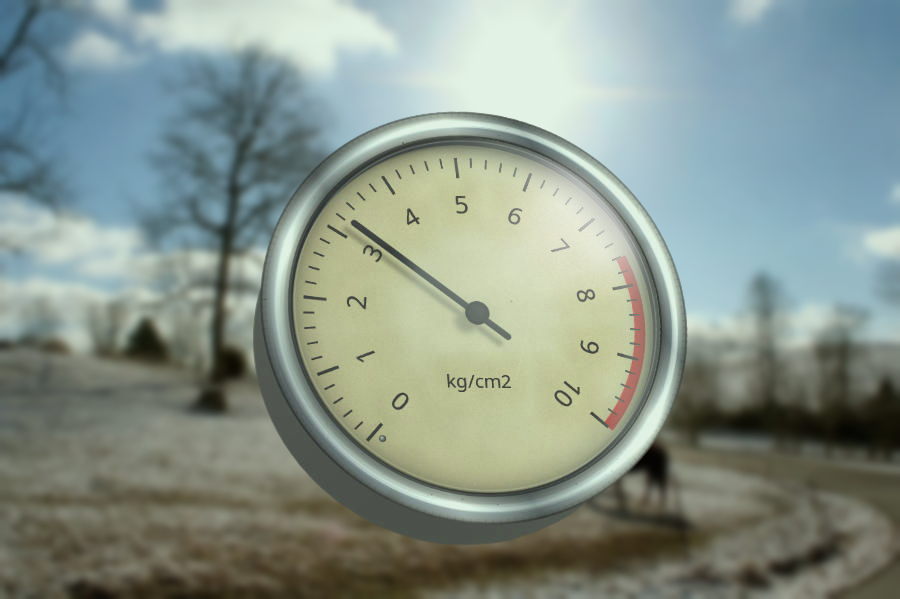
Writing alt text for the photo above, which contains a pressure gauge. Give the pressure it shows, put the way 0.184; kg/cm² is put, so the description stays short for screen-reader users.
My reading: 3.2; kg/cm²
